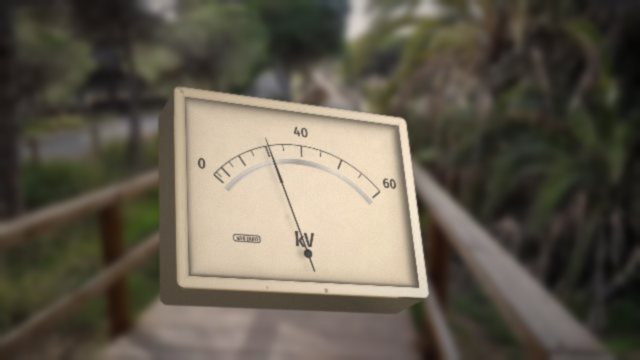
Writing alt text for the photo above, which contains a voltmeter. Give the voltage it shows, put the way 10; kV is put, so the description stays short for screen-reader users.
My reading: 30; kV
